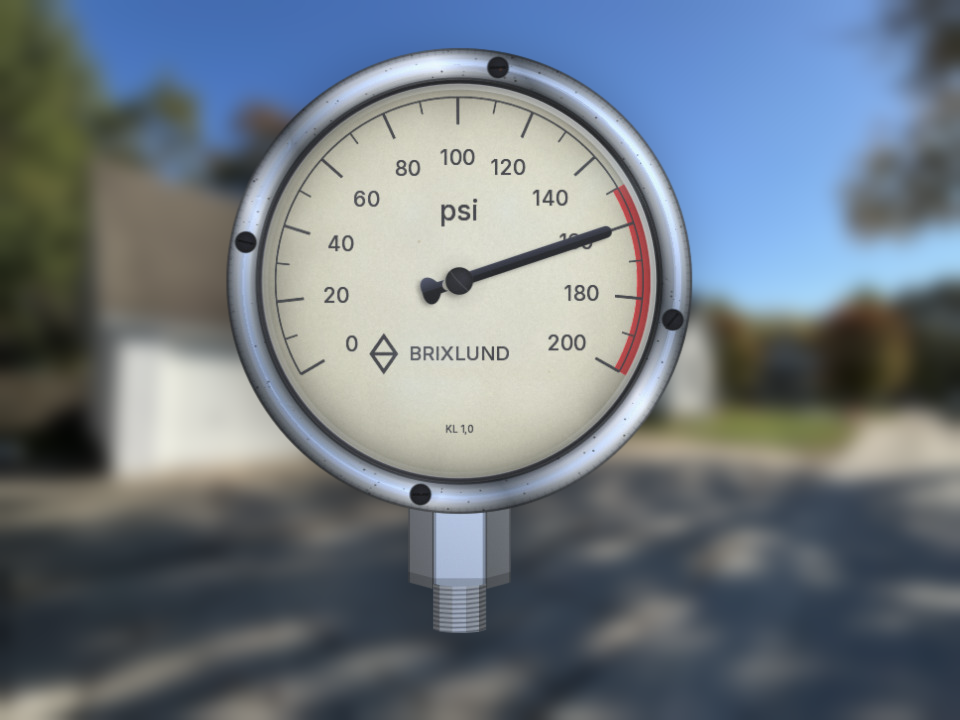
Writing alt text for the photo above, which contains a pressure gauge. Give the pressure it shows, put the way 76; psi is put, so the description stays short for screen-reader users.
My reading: 160; psi
